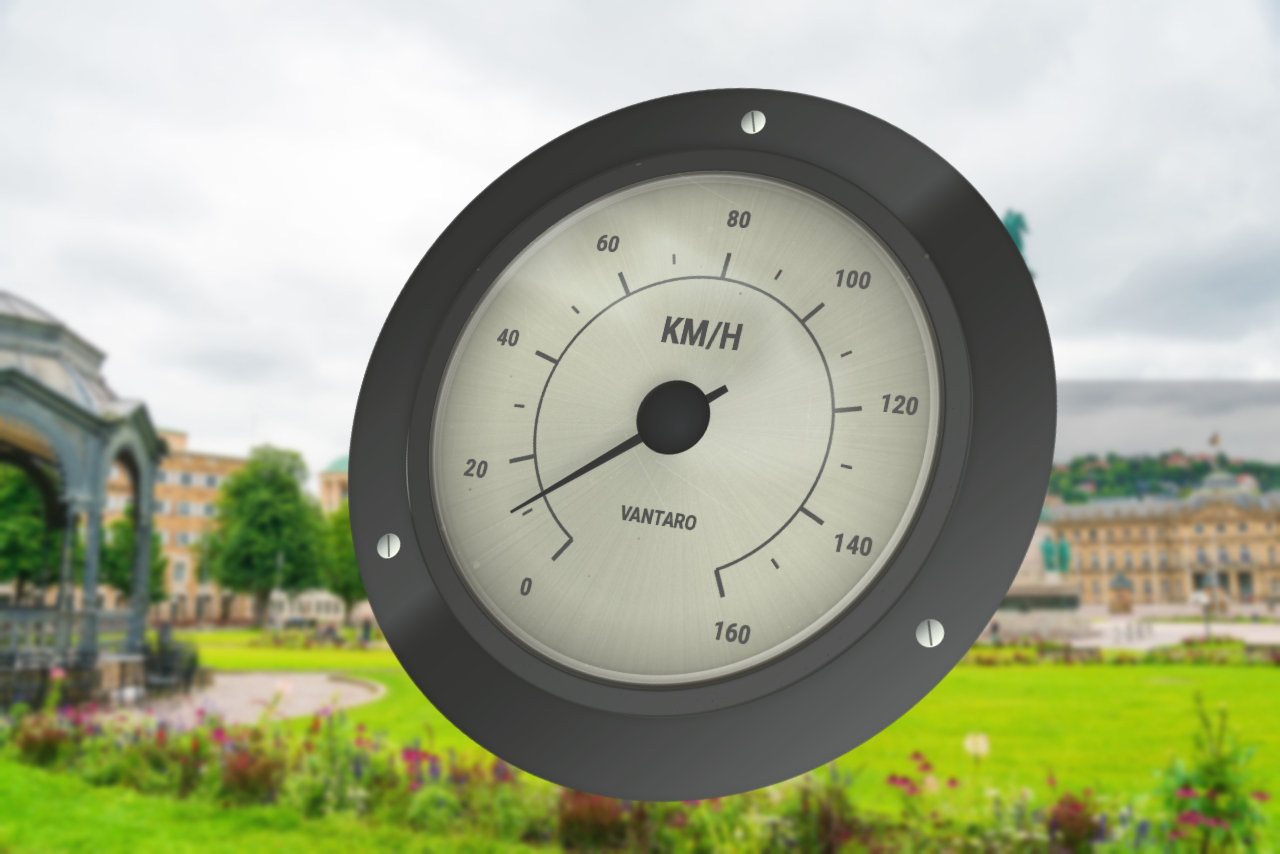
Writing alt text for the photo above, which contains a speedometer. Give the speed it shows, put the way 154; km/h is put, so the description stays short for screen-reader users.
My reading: 10; km/h
